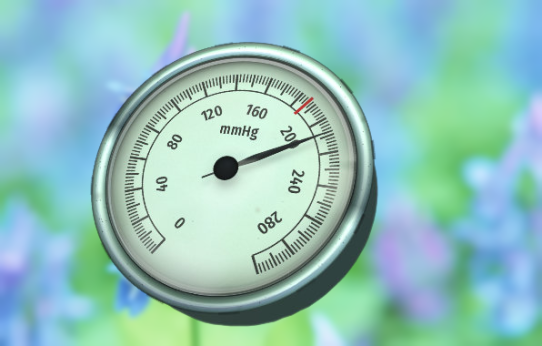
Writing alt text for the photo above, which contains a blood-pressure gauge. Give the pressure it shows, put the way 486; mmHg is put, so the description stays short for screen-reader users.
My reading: 210; mmHg
